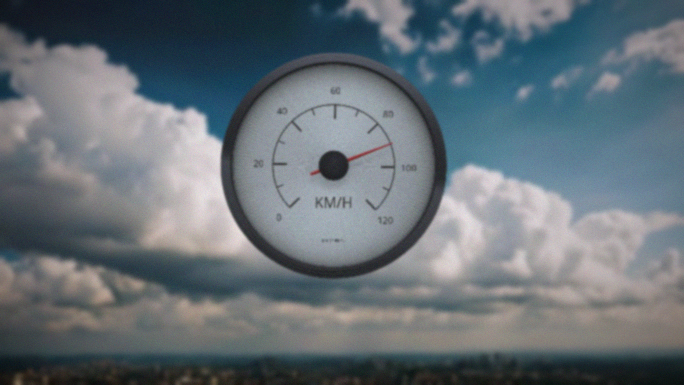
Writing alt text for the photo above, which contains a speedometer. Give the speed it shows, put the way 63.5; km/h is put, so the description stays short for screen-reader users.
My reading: 90; km/h
